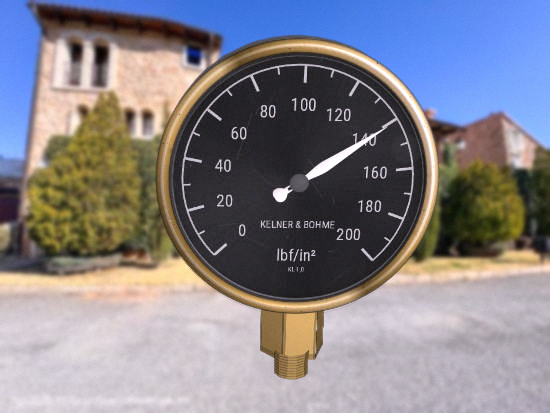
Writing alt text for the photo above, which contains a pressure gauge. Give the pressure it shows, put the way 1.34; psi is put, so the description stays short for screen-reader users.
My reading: 140; psi
